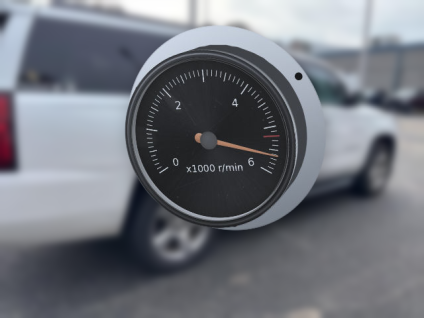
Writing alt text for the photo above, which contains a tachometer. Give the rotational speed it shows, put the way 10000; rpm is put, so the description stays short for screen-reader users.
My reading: 5600; rpm
